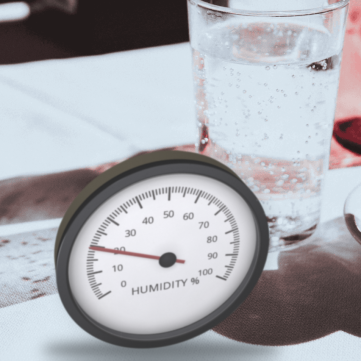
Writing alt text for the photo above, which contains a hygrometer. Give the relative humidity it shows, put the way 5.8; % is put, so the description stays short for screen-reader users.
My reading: 20; %
